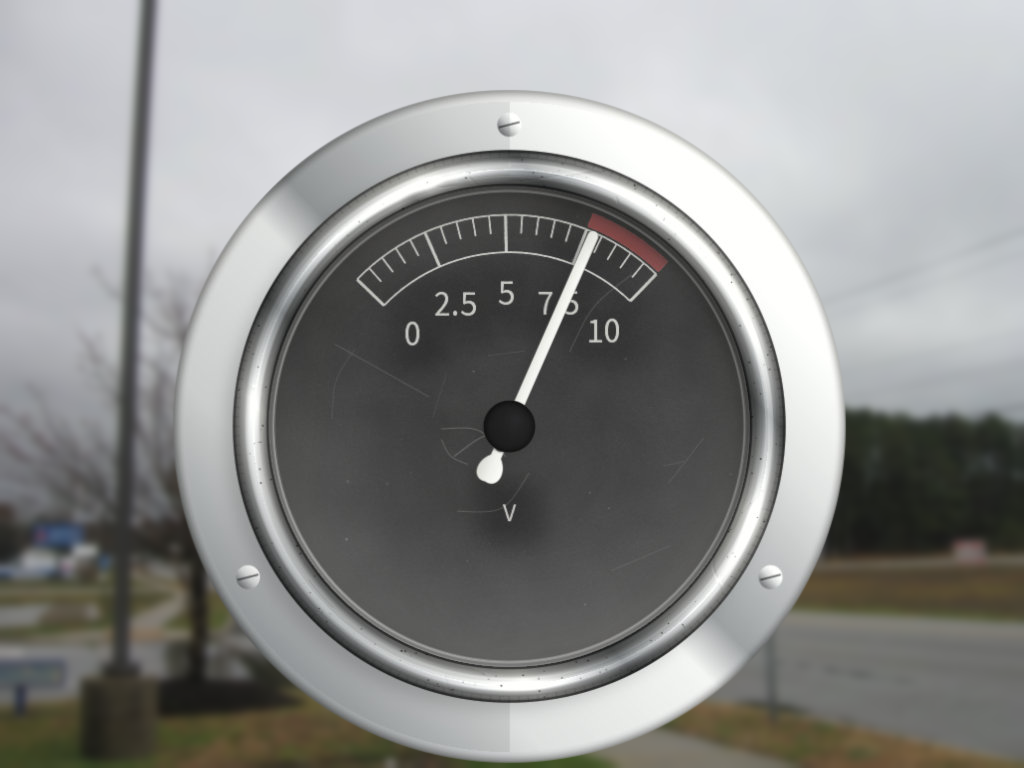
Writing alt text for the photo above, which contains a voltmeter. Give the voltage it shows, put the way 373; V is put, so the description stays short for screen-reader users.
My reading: 7.75; V
